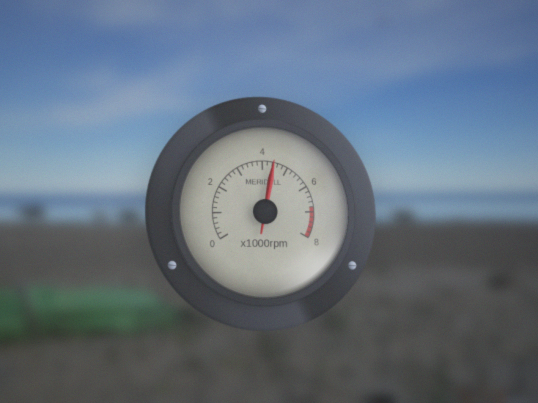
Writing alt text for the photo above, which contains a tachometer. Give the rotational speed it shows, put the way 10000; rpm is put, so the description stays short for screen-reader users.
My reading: 4400; rpm
